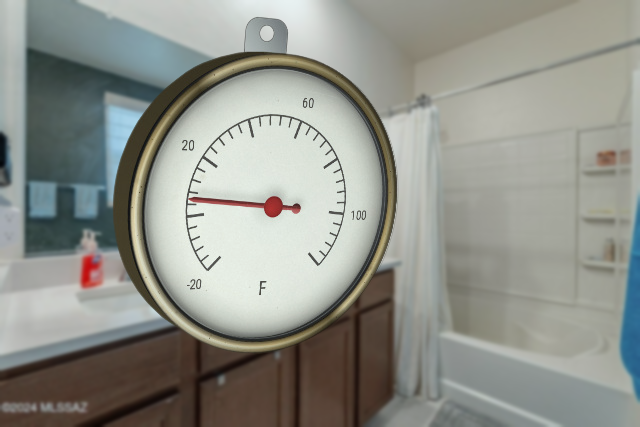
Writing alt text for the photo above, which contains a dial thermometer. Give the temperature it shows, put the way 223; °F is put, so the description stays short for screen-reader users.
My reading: 6; °F
